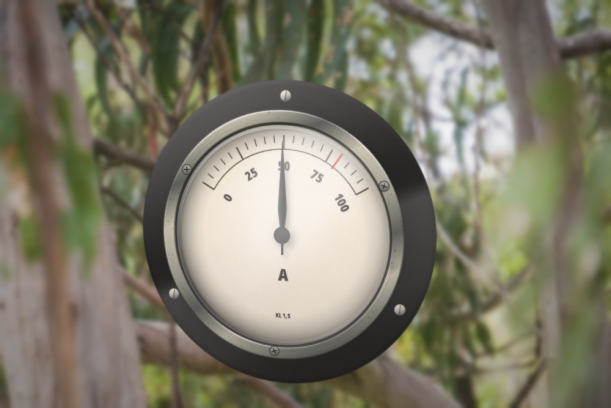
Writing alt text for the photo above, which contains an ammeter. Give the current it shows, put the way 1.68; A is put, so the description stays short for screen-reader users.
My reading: 50; A
